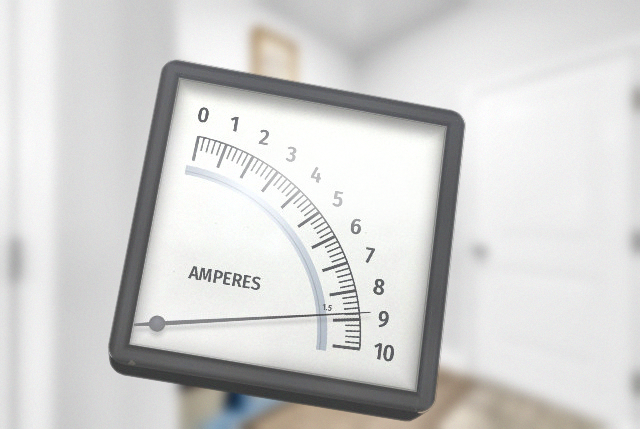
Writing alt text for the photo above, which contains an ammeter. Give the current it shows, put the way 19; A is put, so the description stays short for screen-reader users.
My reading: 8.8; A
